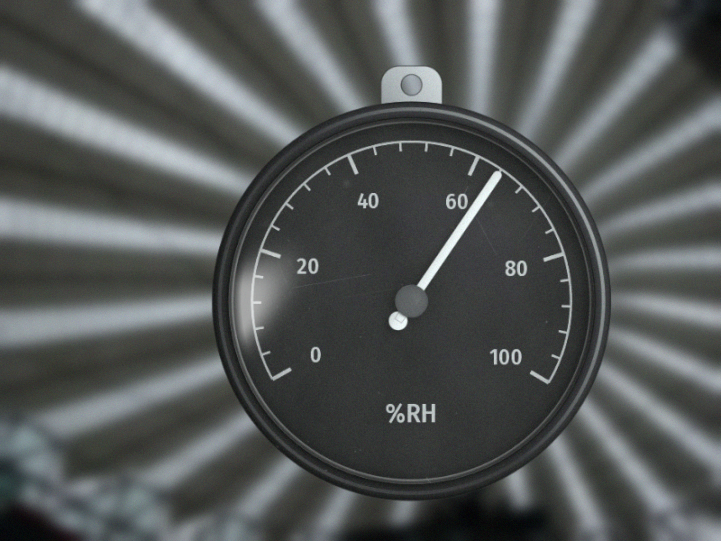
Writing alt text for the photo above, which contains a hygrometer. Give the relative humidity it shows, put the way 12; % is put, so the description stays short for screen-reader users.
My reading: 64; %
